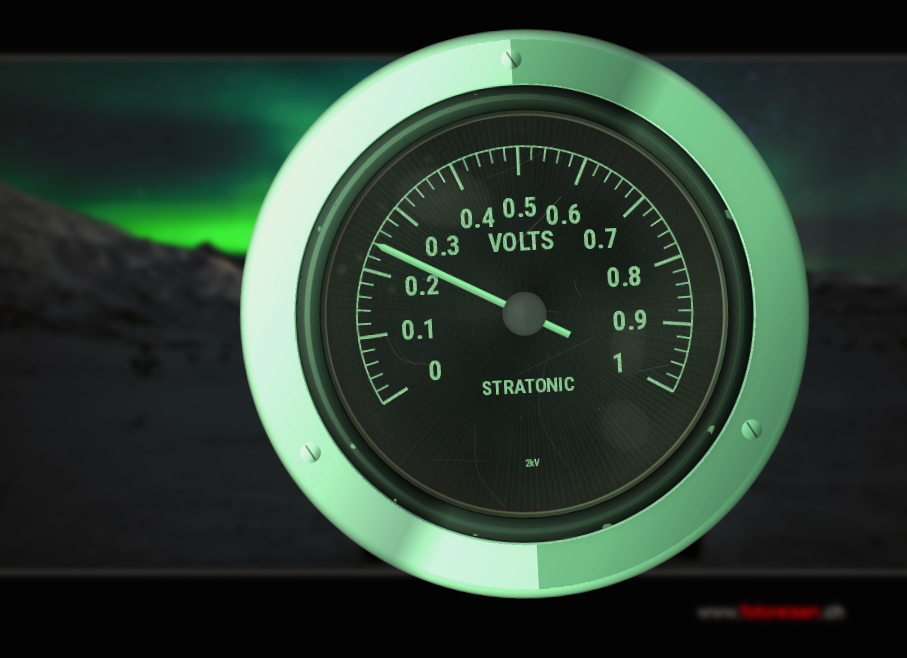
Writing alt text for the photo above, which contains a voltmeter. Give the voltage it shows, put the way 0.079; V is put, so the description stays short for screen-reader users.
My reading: 0.24; V
